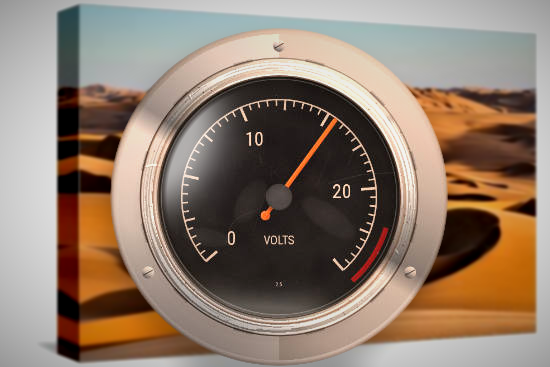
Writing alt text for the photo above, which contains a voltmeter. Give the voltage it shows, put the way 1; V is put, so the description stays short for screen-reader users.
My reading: 15.5; V
